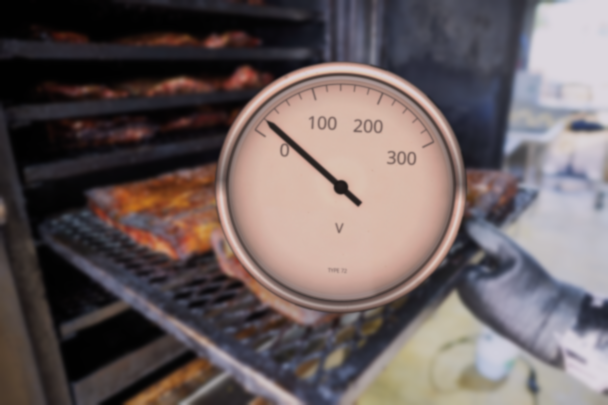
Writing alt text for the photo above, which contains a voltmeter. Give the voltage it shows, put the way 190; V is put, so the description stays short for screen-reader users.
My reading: 20; V
